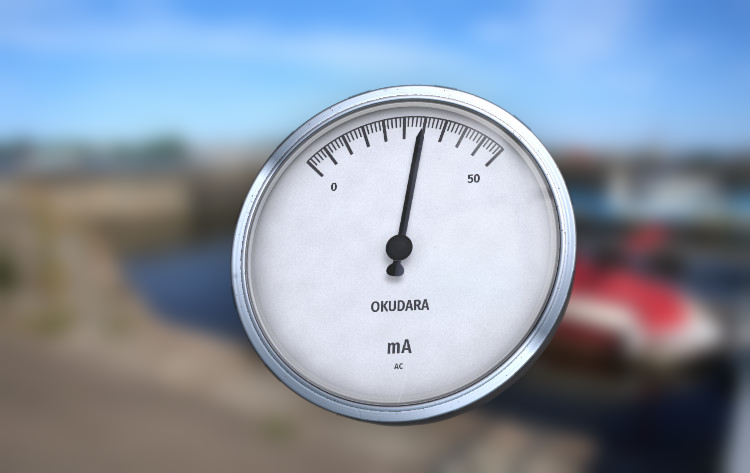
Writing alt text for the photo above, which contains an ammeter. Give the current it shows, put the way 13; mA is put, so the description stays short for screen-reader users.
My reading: 30; mA
